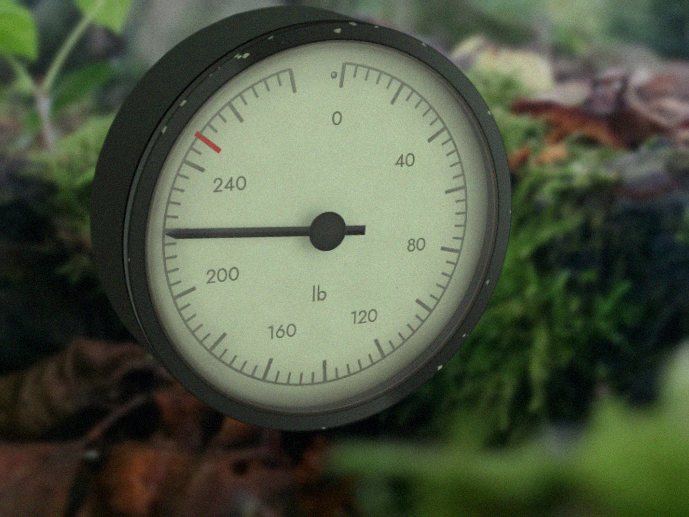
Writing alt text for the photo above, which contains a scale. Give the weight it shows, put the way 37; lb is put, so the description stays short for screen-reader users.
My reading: 220; lb
